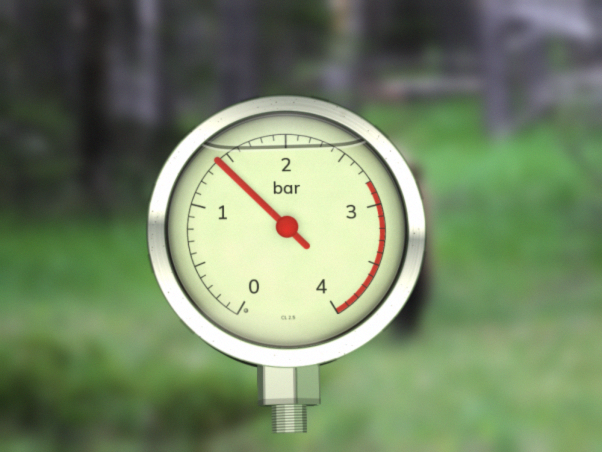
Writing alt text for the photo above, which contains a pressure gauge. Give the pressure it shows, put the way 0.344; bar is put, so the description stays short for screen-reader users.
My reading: 1.4; bar
